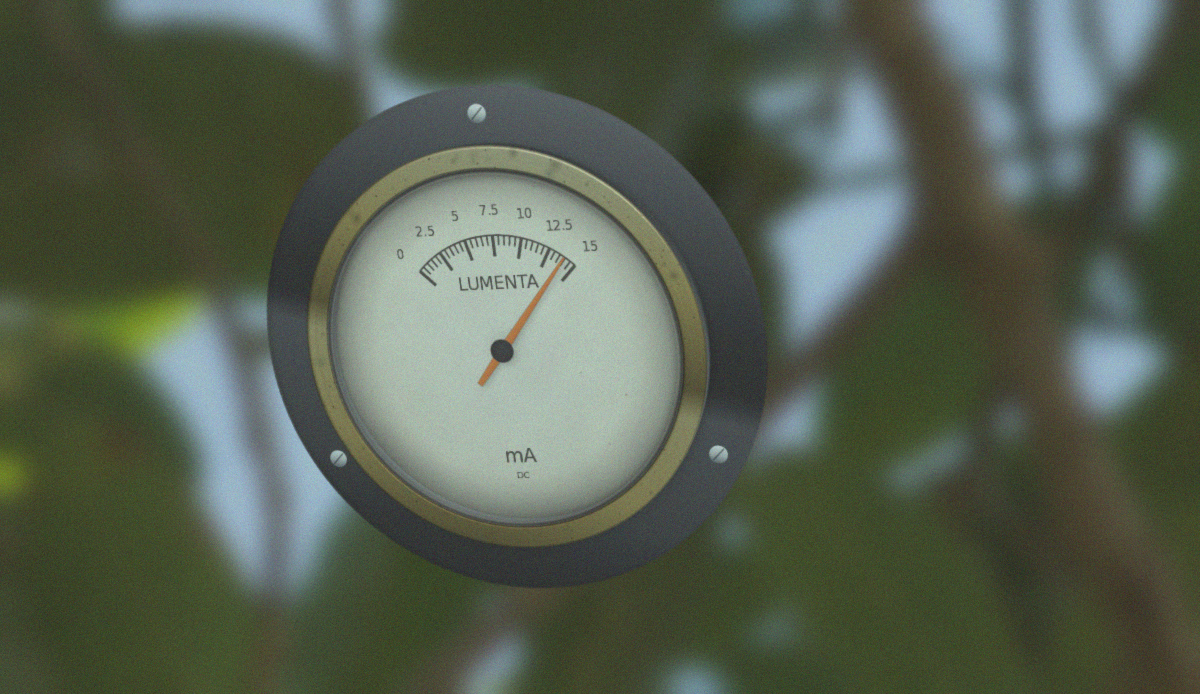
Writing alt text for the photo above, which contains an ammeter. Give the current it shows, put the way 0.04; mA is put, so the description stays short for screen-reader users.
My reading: 14; mA
